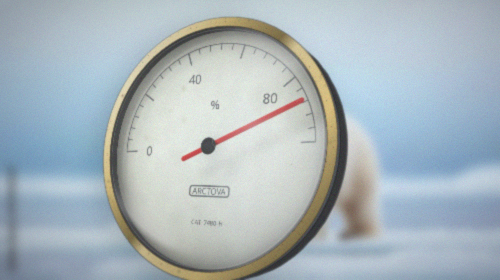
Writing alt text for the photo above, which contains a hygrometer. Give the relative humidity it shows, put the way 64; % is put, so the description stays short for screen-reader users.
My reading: 88; %
